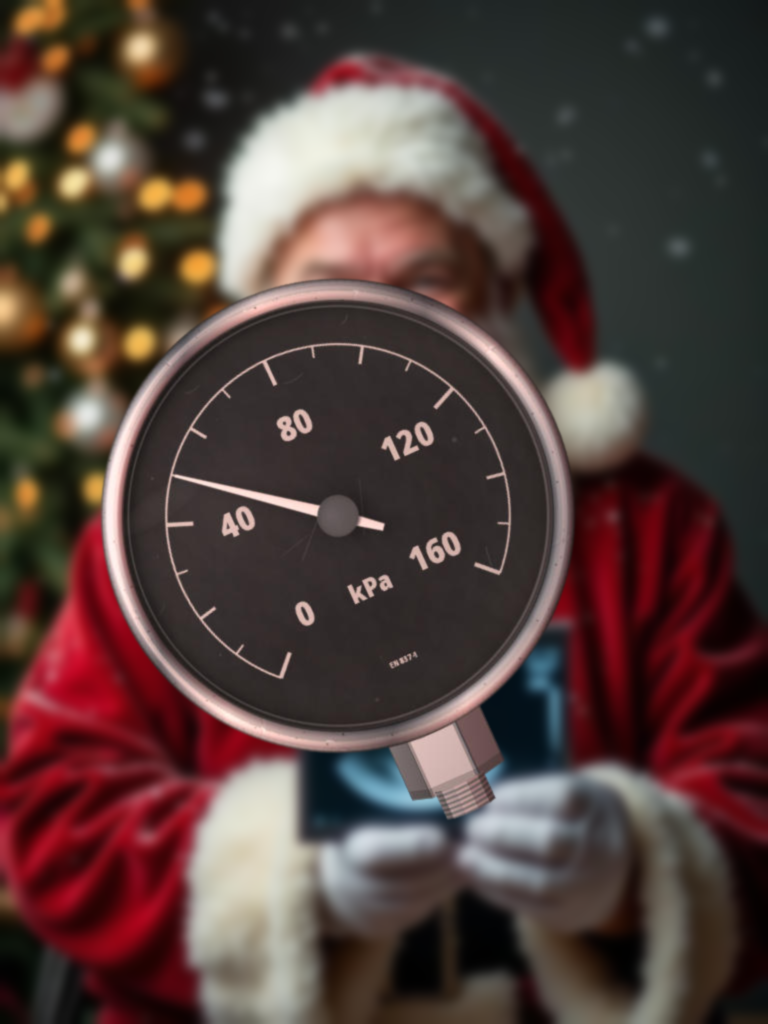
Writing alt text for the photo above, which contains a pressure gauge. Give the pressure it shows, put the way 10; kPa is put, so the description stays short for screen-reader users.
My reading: 50; kPa
